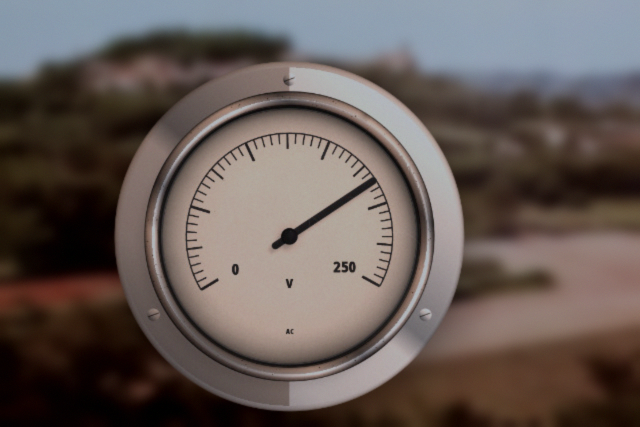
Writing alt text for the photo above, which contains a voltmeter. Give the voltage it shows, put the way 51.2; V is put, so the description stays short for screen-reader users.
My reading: 185; V
